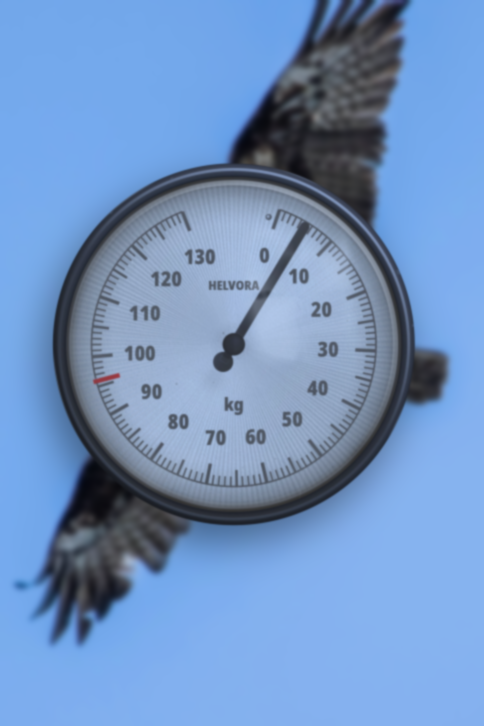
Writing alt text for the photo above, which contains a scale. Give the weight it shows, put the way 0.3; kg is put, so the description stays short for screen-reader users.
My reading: 5; kg
